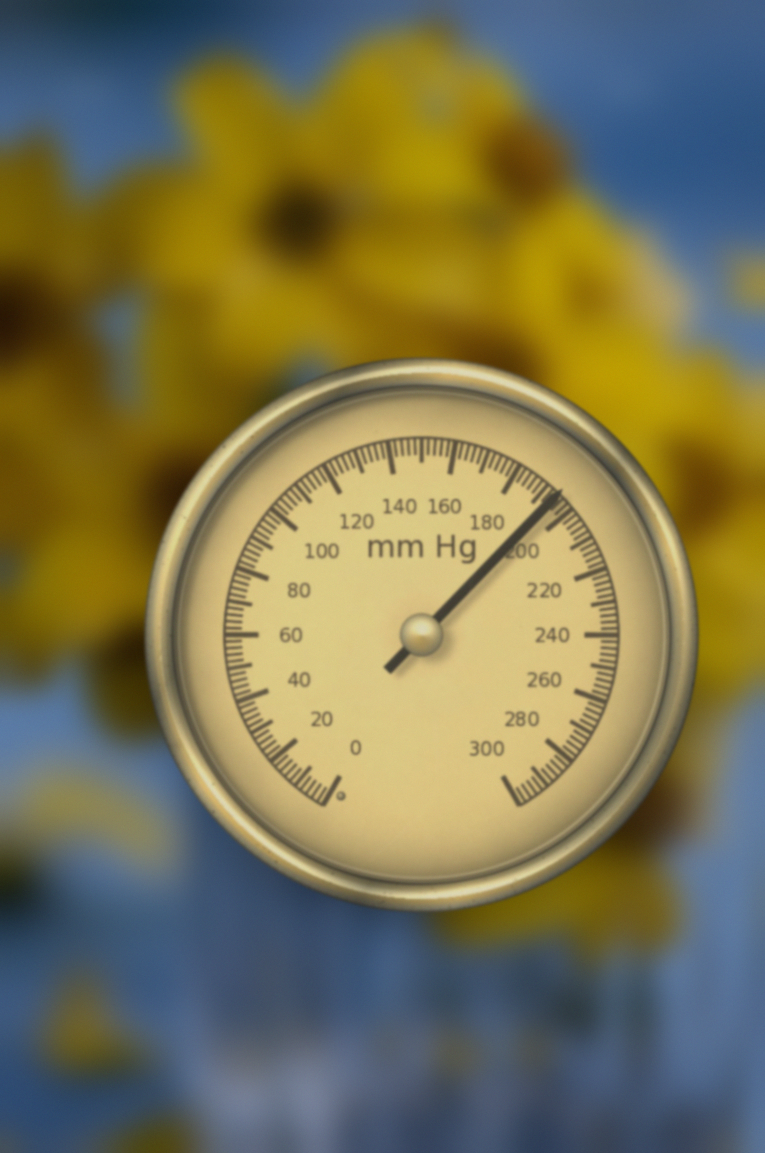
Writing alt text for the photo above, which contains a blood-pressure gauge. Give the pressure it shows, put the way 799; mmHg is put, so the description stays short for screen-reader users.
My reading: 194; mmHg
